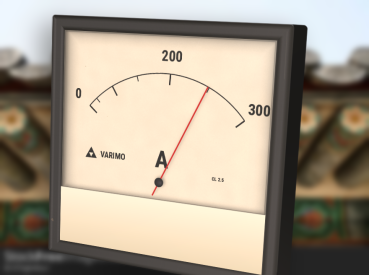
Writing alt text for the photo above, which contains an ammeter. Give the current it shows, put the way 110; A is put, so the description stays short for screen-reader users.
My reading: 250; A
